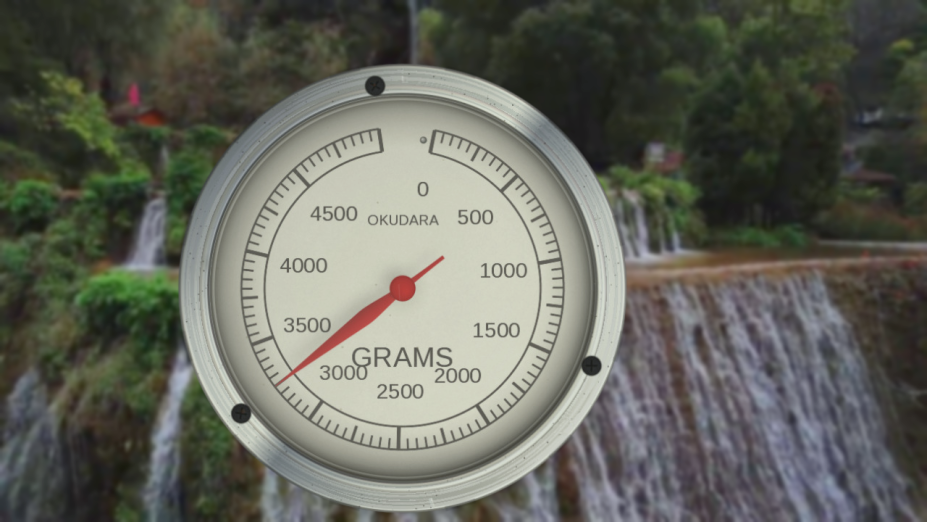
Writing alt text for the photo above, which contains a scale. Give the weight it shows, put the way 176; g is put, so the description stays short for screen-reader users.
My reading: 3250; g
